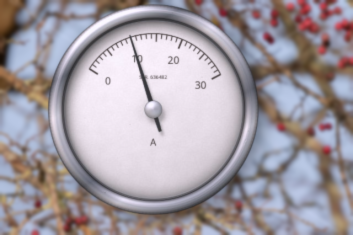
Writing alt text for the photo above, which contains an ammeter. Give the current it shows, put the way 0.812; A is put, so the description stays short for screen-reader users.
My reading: 10; A
